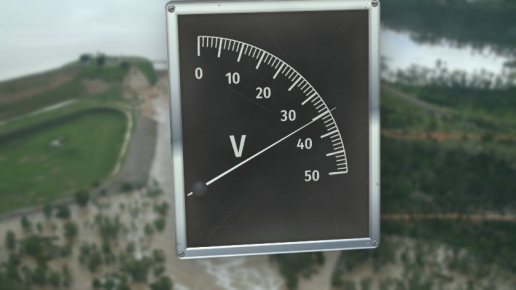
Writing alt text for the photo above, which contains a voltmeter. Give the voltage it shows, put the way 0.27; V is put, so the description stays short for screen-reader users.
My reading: 35; V
